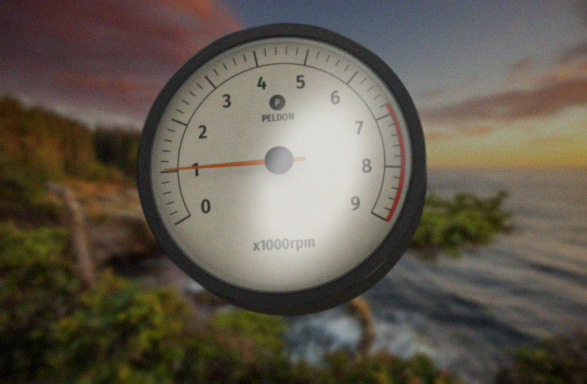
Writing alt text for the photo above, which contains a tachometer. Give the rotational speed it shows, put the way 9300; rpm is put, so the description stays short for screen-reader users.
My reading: 1000; rpm
